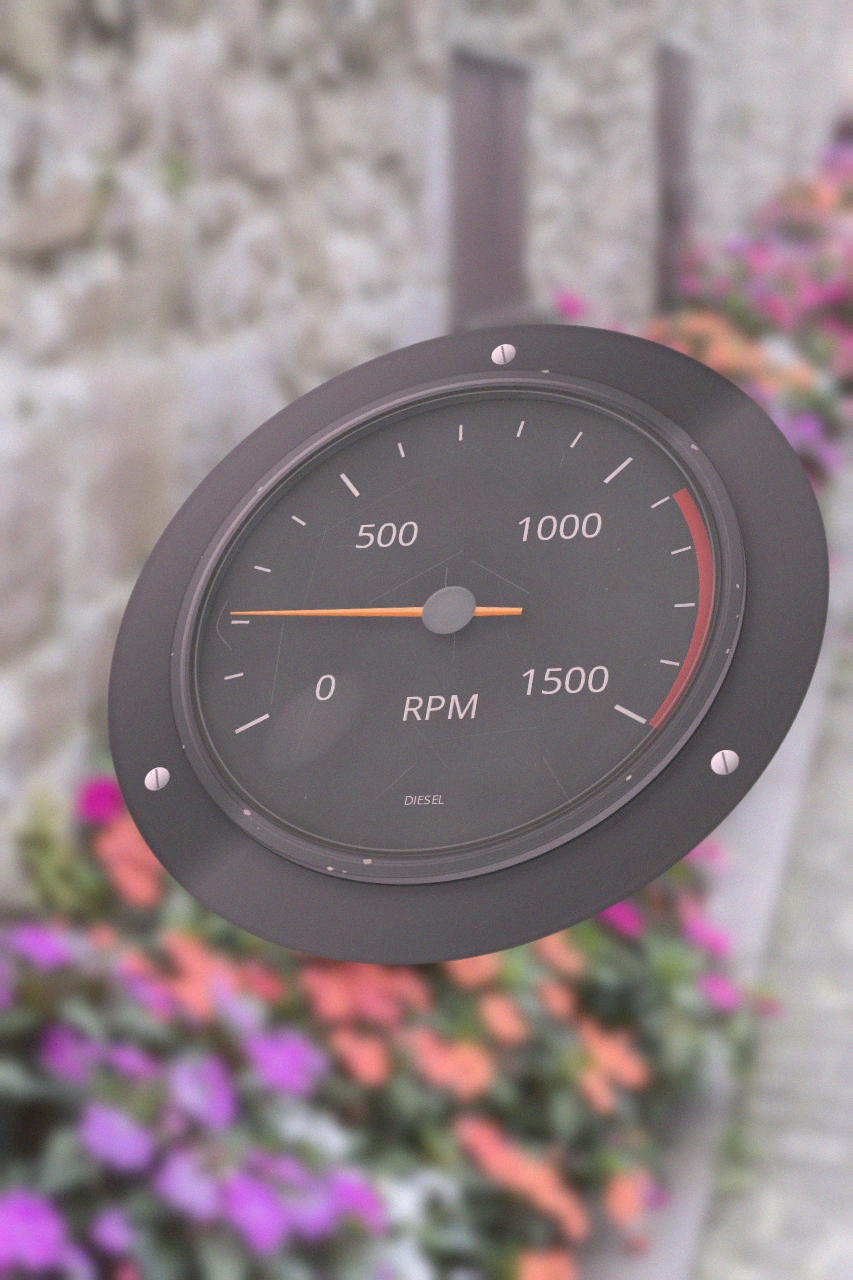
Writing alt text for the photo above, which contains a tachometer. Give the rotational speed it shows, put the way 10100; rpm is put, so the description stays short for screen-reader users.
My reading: 200; rpm
